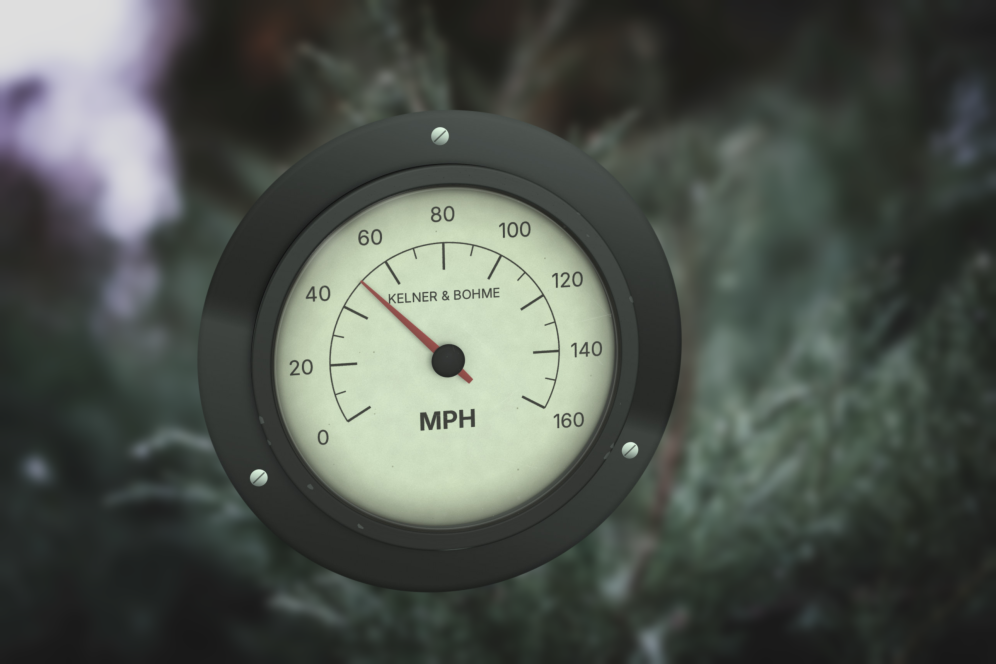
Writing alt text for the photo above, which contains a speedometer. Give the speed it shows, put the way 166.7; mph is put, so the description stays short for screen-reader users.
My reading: 50; mph
